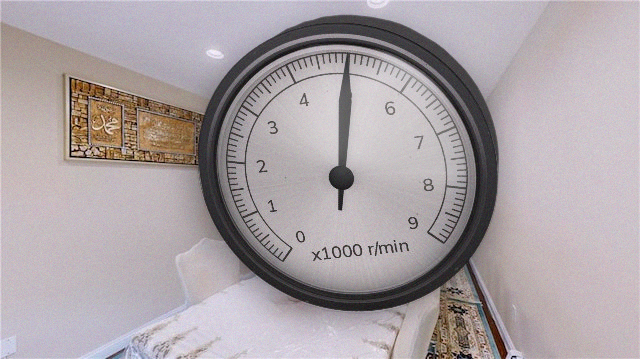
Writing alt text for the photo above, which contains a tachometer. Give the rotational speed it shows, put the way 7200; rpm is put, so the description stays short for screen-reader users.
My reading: 5000; rpm
